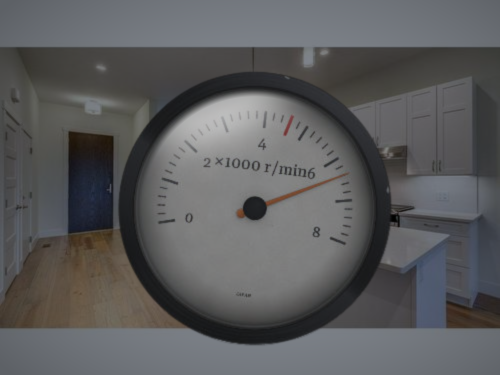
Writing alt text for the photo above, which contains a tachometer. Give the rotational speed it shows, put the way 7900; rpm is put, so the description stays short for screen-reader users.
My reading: 6400; rpm
